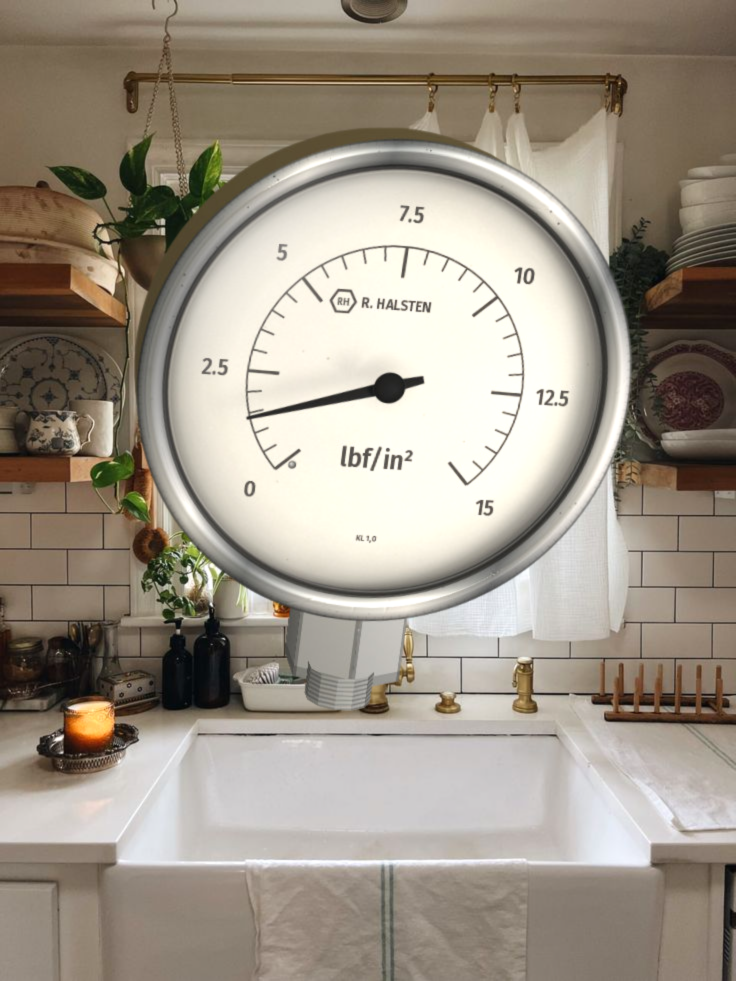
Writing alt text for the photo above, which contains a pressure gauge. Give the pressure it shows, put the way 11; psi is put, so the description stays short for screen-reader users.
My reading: 1.5; psi
